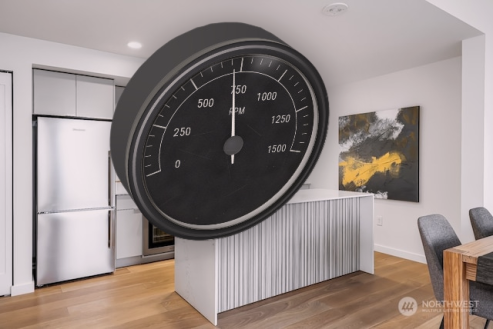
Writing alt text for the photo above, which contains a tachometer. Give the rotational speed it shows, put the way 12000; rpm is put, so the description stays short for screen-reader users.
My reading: 700; rpm
